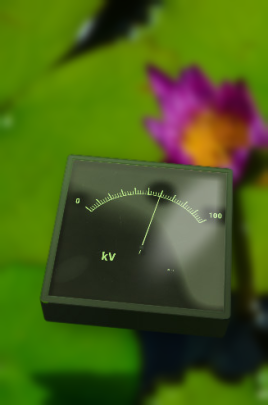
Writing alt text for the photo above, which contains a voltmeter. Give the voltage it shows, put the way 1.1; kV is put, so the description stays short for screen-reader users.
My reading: 60; kV
